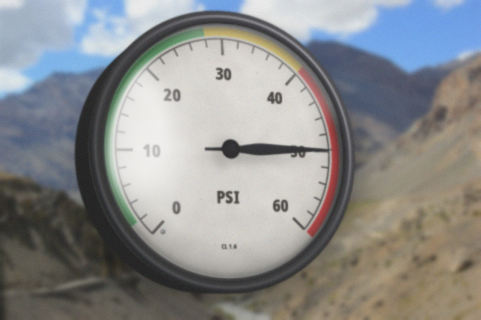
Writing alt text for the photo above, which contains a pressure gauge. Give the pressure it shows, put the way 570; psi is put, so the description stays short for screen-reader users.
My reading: 50; psi
